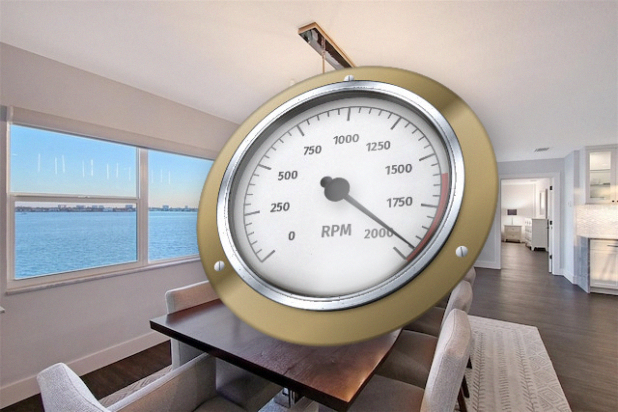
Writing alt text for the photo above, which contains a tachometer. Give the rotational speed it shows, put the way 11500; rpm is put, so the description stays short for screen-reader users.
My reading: 1950; rpm
